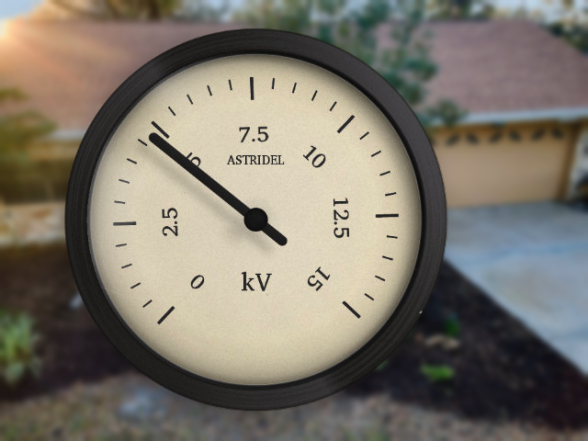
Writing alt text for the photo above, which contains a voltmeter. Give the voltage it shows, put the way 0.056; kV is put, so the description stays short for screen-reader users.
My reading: 4.75; kV
